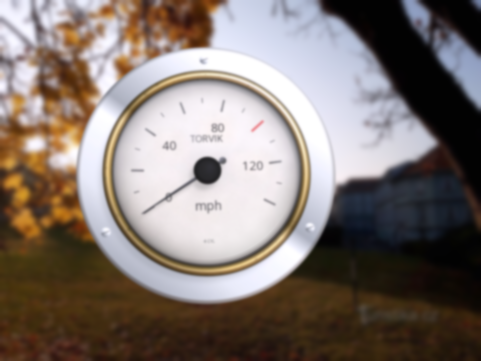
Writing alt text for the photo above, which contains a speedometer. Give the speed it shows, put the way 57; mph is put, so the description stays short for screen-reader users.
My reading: 0; mph
